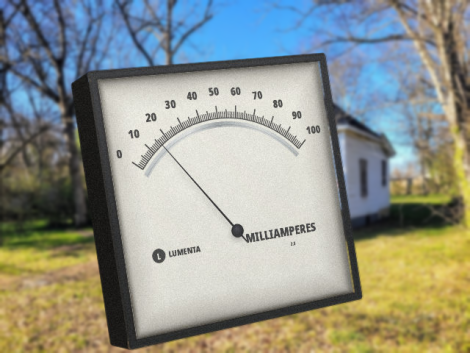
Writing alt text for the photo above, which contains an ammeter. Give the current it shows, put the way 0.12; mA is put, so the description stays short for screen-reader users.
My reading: 15; mA
